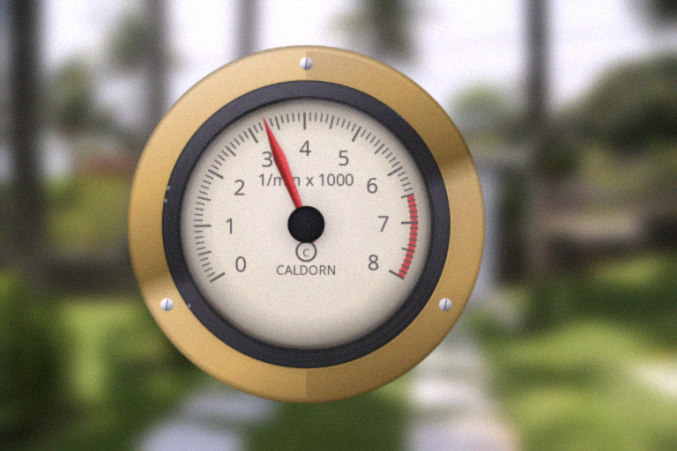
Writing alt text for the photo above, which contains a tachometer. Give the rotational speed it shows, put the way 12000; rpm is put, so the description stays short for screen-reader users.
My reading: 3300; rpm
